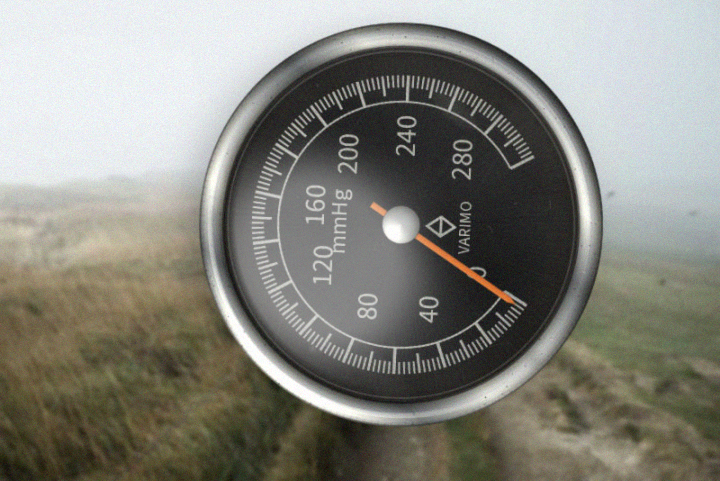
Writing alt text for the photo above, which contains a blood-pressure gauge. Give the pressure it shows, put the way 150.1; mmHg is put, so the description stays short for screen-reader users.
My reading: 2; mmHg
